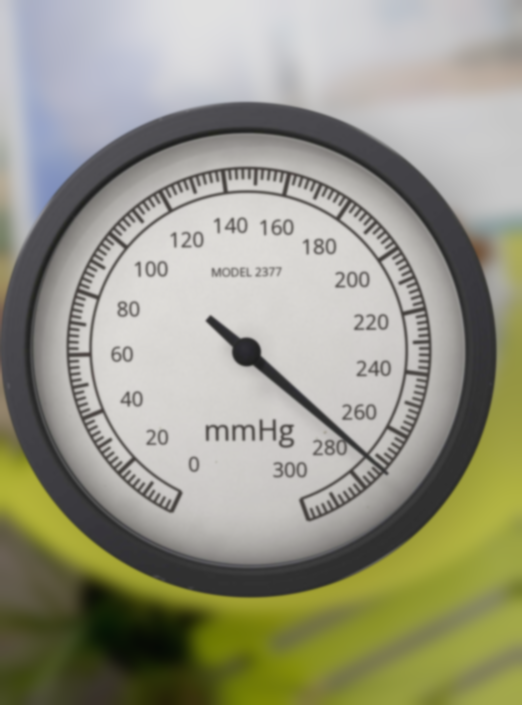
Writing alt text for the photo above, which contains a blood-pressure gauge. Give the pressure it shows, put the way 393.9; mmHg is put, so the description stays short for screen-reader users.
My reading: 272; mmHg
